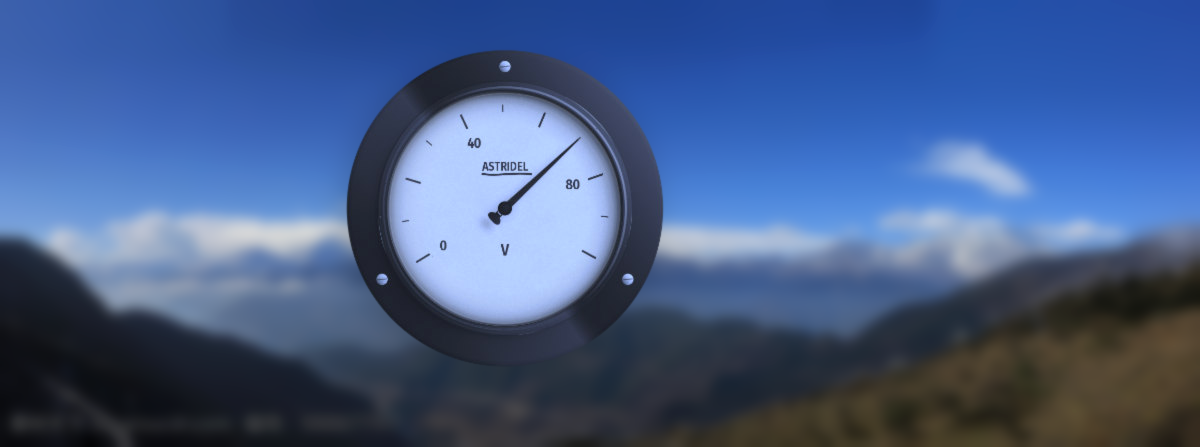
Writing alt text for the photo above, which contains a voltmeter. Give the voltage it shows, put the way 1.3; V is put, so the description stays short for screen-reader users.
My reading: 70; V
